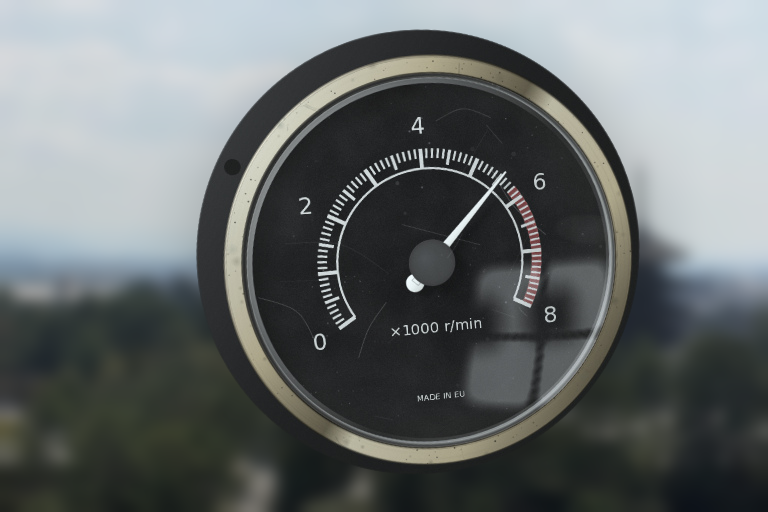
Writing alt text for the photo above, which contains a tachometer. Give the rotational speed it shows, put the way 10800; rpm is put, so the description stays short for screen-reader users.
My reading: 5500; rpm
